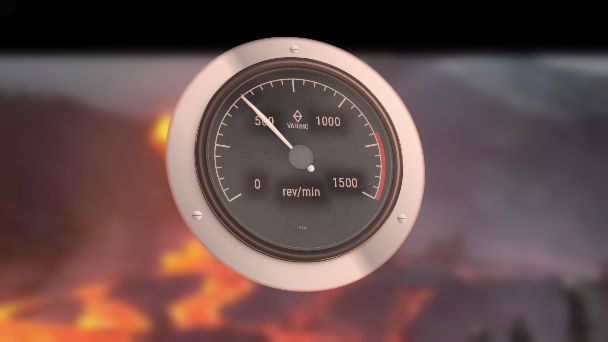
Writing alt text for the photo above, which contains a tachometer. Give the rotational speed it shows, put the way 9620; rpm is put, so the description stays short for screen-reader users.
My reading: 500; rpm
